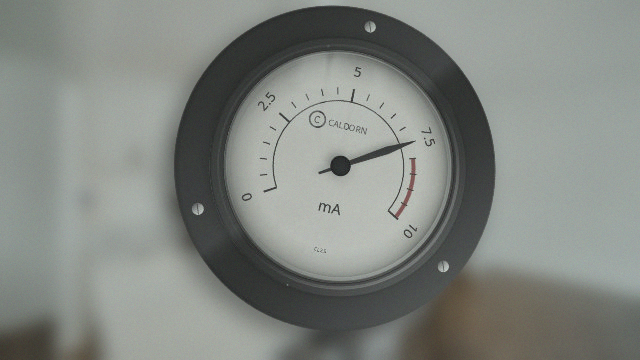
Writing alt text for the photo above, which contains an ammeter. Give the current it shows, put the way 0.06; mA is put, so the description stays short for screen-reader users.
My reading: 7.5; mA
